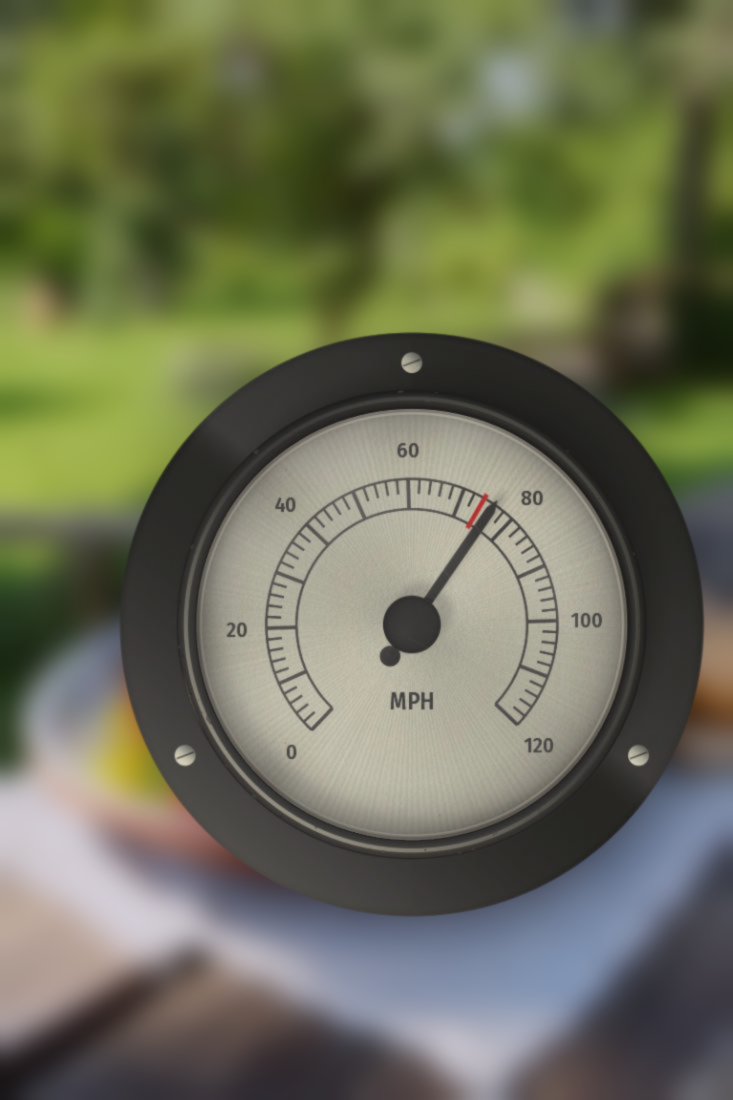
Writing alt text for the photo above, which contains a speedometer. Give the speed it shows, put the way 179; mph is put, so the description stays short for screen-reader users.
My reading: 76; mph
